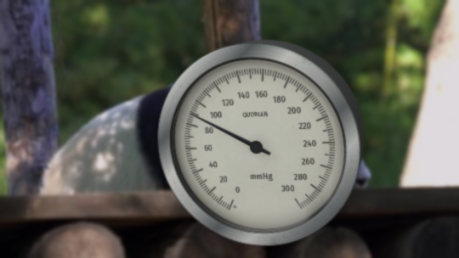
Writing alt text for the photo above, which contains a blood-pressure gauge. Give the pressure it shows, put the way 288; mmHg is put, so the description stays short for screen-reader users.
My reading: 90; mmHg
